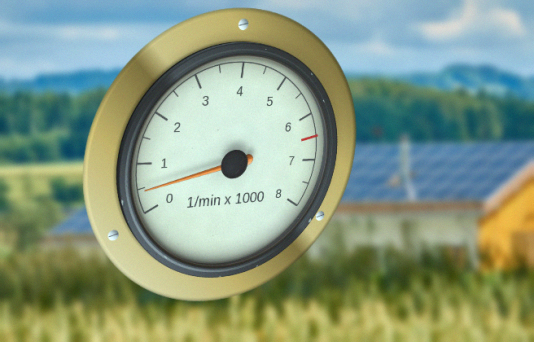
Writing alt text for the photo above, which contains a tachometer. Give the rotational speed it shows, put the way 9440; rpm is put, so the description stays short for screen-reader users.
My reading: 500; rpm
